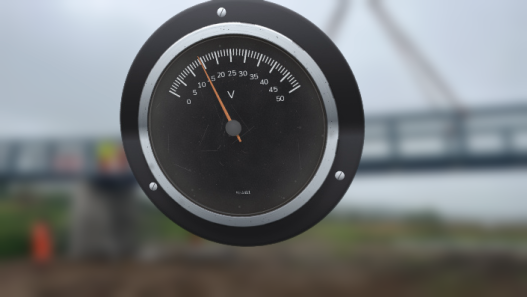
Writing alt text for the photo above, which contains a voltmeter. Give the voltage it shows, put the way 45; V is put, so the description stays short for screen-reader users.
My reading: 15; V
